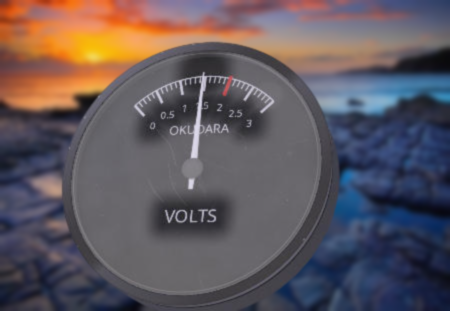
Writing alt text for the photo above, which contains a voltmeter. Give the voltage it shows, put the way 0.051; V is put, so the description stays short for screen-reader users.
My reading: 1.5; V
